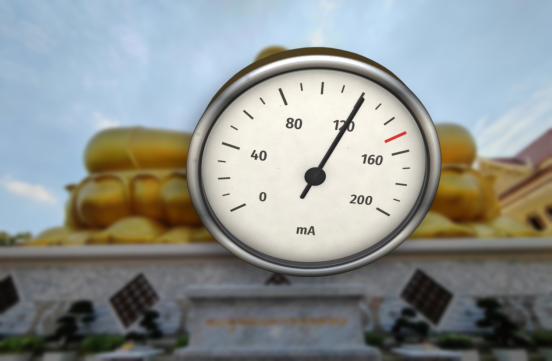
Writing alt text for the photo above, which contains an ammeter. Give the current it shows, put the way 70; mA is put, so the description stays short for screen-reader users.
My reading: 120; mA
